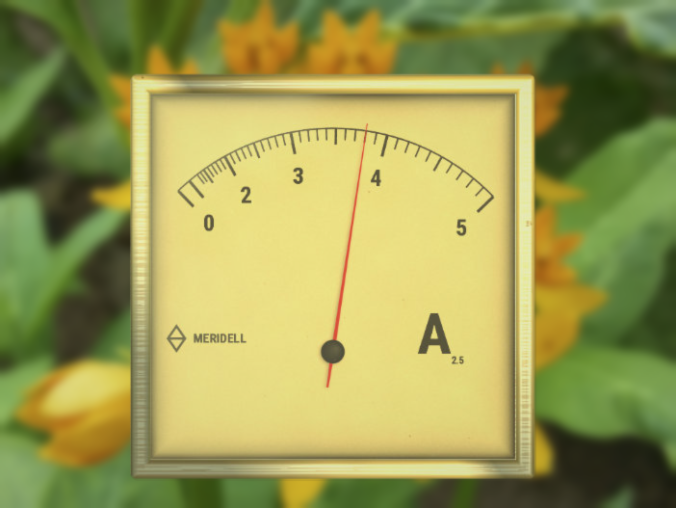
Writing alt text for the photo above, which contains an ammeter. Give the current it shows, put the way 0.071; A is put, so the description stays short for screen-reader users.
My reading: 3.8; A
